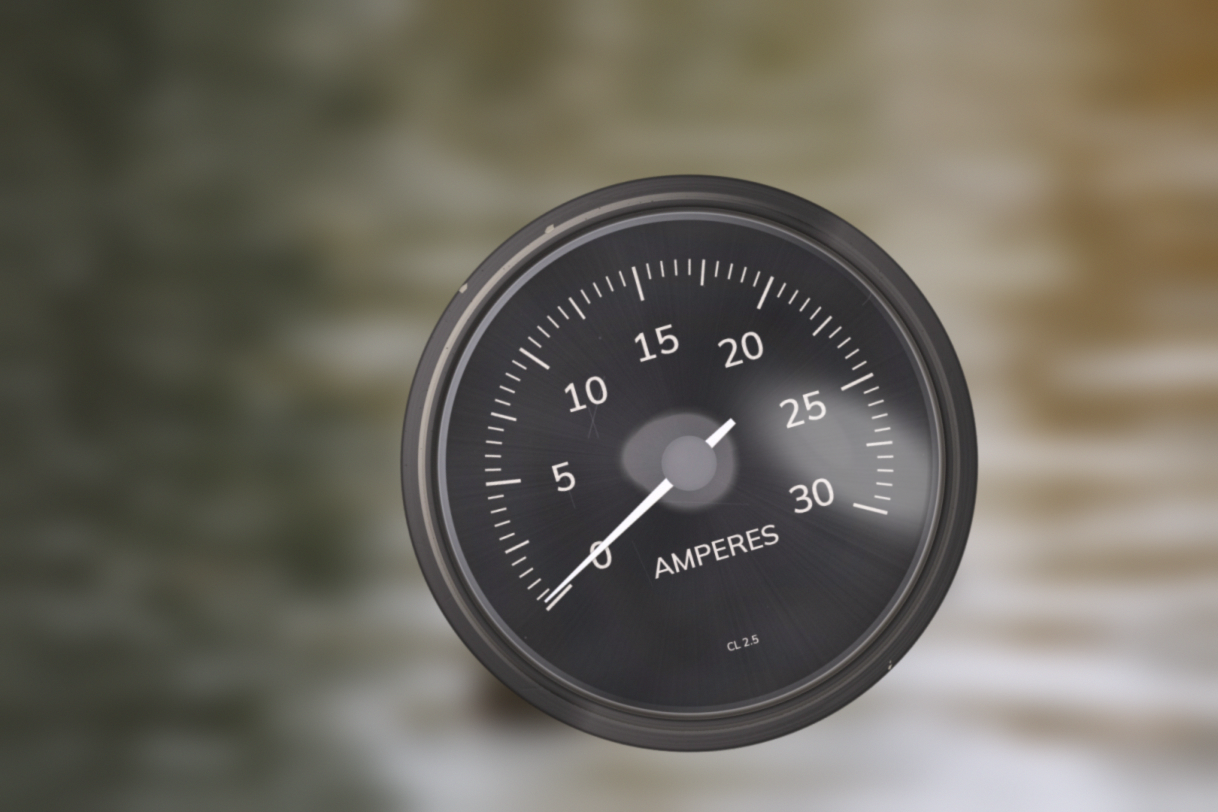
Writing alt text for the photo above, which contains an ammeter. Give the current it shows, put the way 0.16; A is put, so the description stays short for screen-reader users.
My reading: 0.25; A
